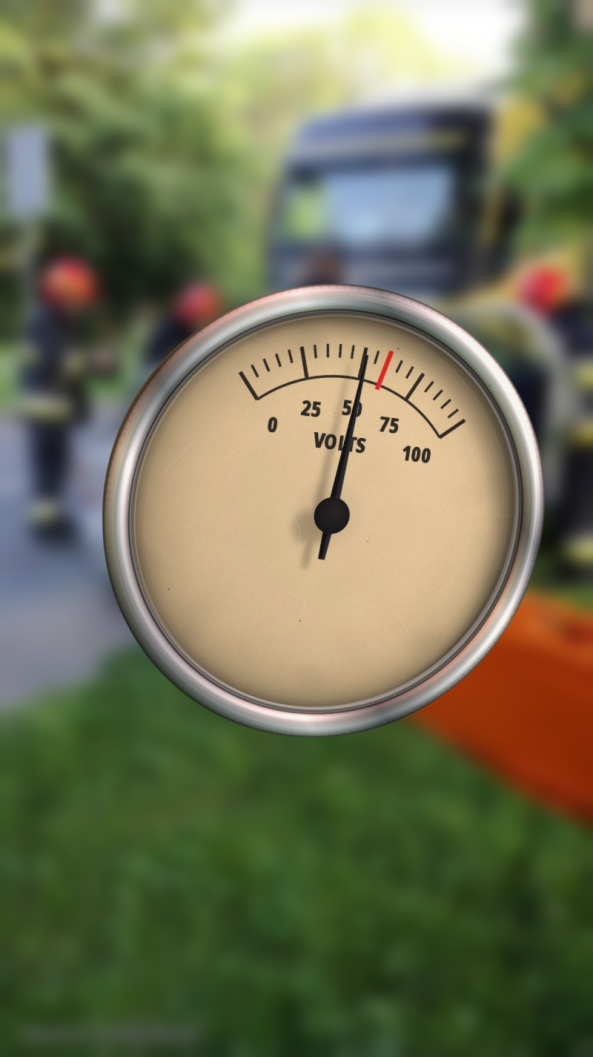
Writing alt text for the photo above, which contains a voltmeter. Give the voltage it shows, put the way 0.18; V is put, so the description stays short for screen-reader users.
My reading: 50; V
